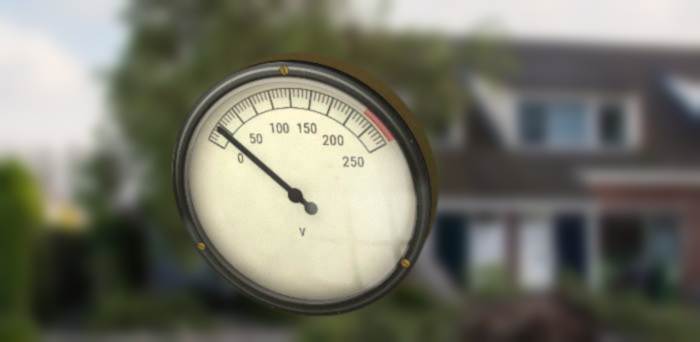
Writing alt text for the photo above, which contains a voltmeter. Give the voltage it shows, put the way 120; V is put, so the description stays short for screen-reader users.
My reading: 25; V
